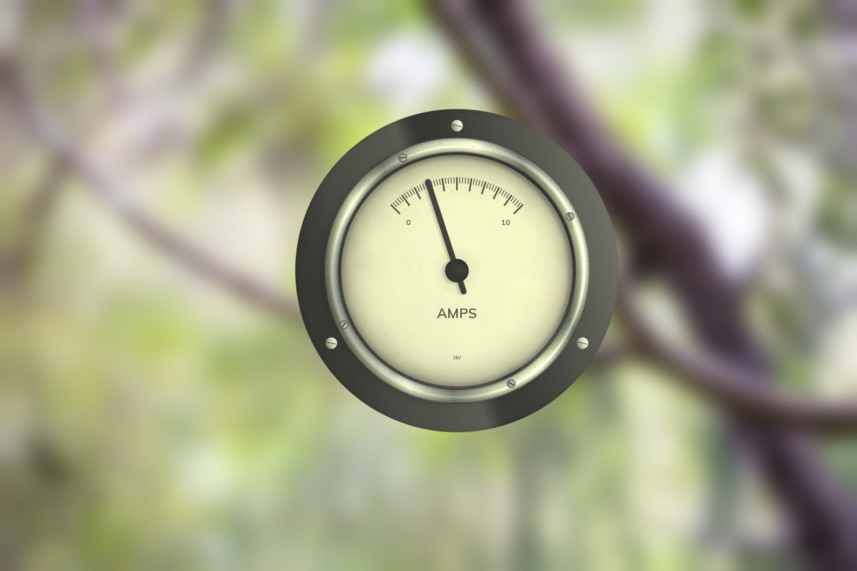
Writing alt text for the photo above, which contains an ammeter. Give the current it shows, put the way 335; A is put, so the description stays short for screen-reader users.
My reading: 3; A
